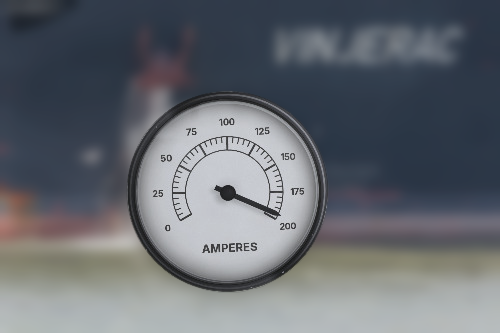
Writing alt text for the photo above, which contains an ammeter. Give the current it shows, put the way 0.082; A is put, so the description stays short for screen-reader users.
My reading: 195; A
